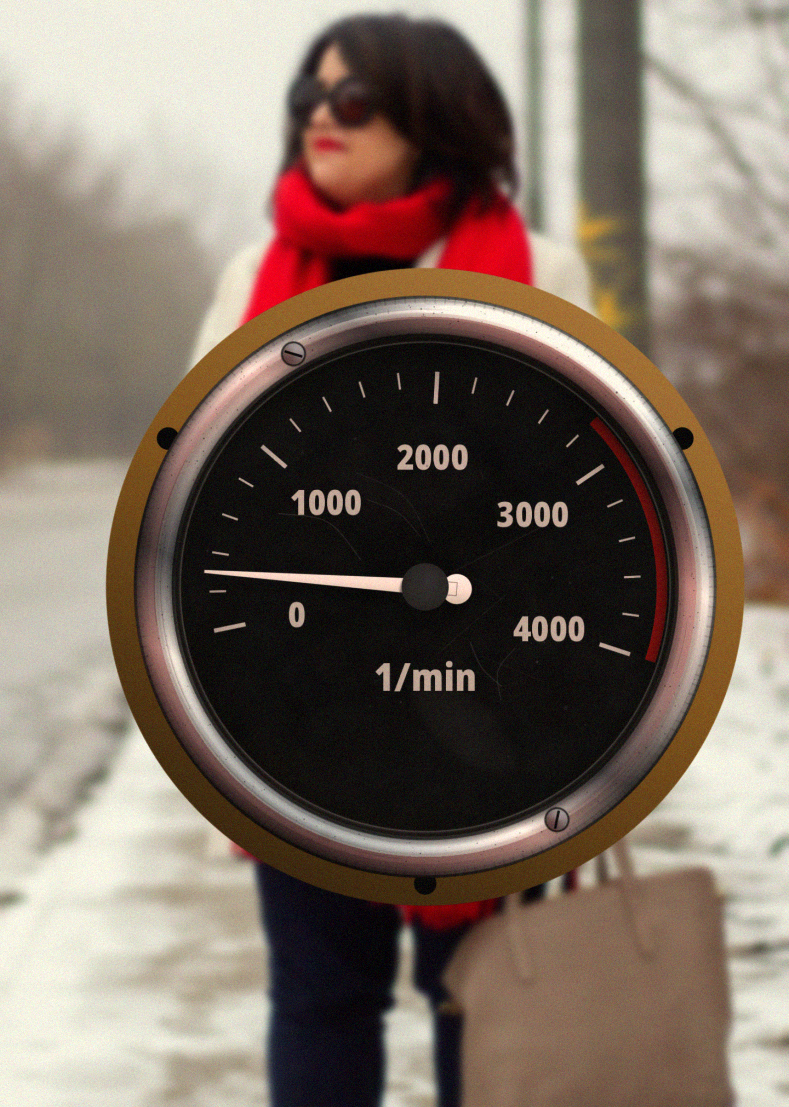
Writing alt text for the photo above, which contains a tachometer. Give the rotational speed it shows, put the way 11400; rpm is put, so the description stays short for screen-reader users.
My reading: 300; rpm
